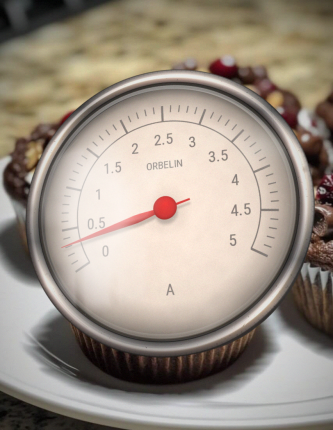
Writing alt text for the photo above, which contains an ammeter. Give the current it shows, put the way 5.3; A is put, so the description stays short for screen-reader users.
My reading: 0.3; A
